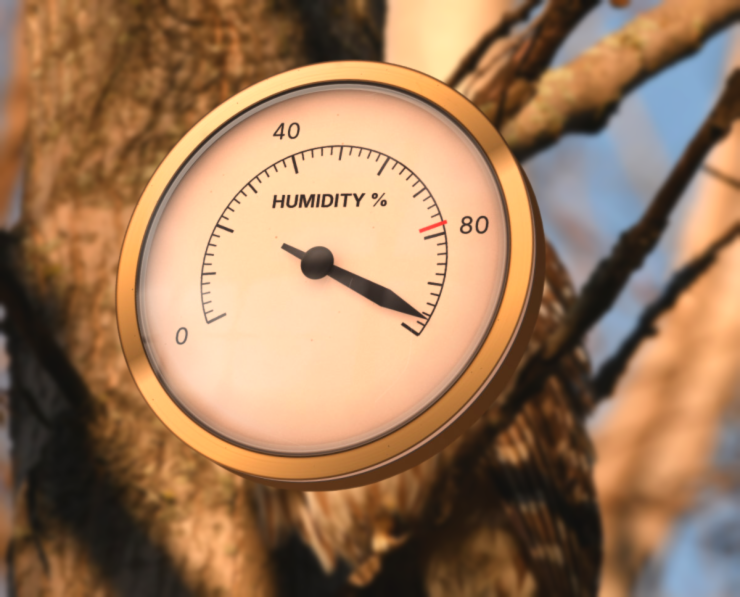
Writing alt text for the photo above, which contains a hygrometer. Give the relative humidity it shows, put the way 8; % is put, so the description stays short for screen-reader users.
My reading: 97; %
